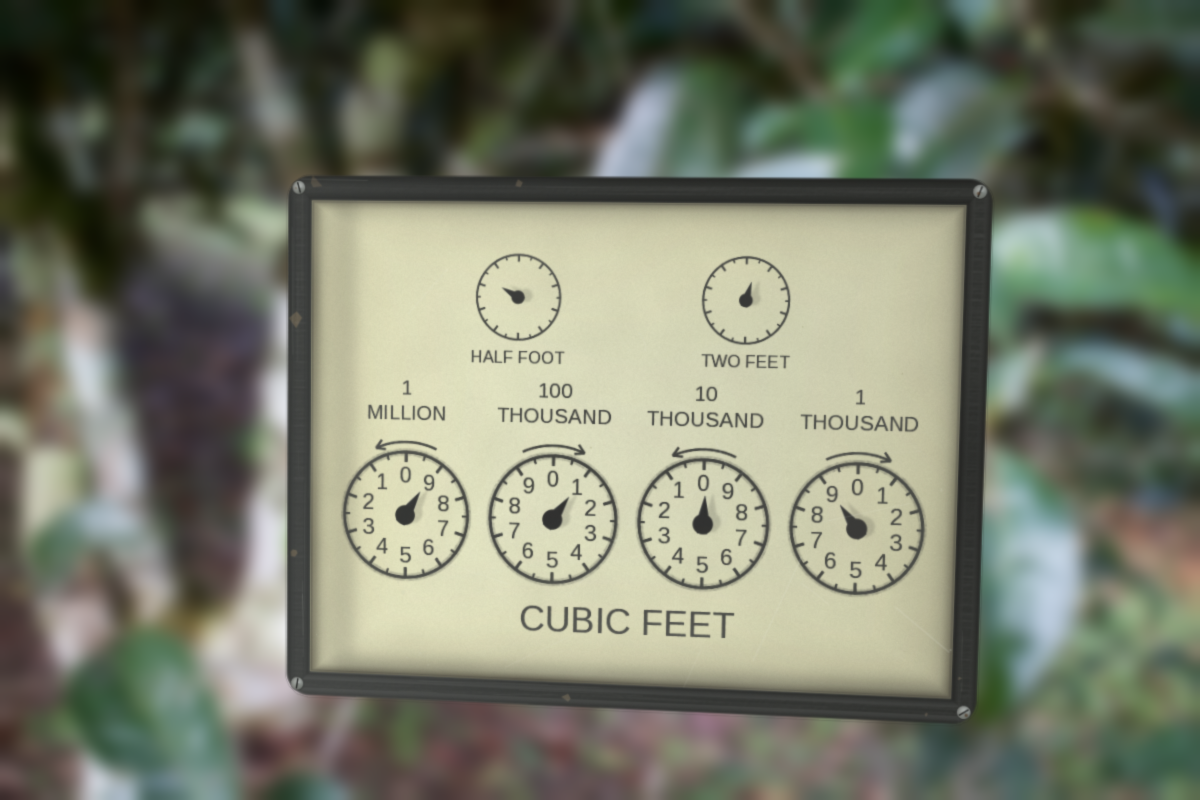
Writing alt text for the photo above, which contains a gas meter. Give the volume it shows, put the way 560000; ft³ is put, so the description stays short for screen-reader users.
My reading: 909900; ft³
